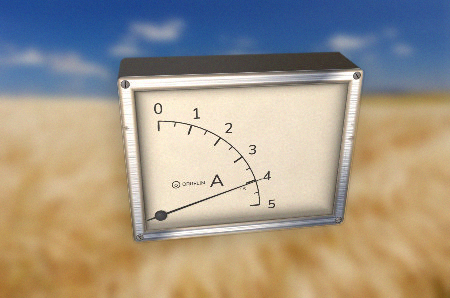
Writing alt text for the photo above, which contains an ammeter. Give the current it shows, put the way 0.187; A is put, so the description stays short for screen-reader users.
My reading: 4; A
